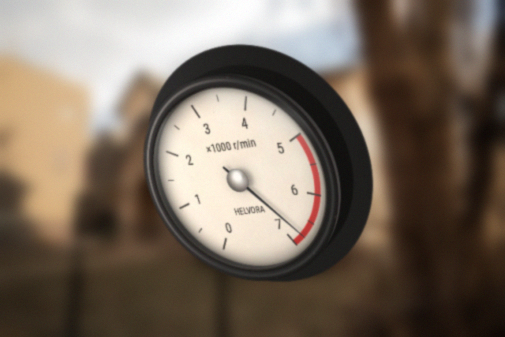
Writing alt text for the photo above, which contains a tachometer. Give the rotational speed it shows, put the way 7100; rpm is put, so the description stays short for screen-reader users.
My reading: 6750; rpm
